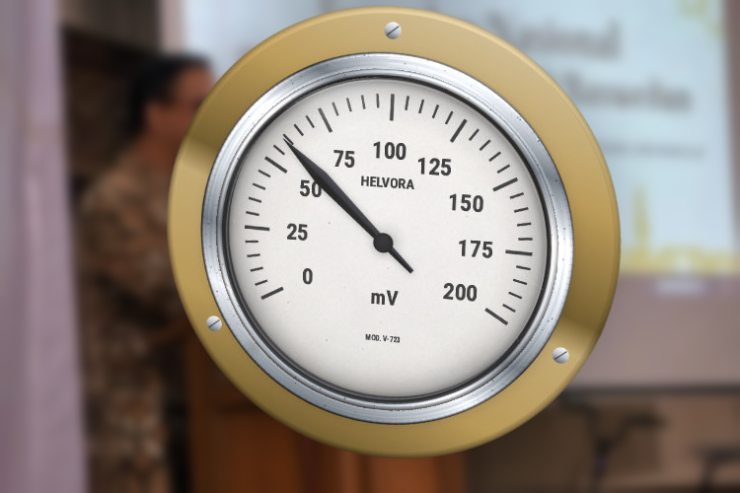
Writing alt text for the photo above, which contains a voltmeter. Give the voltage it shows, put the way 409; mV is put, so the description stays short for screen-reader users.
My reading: 60; mV
